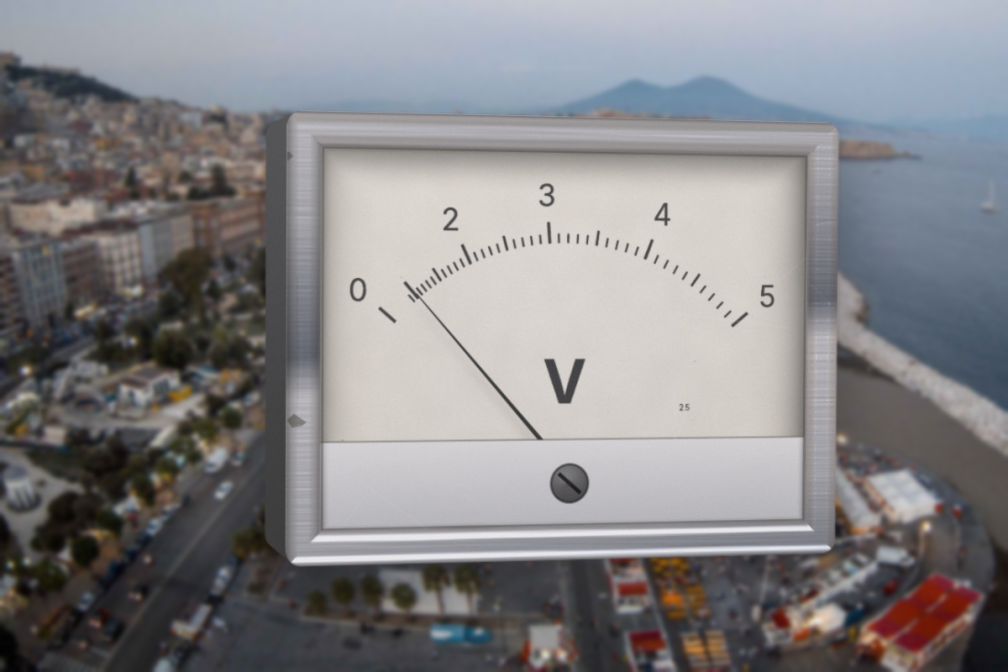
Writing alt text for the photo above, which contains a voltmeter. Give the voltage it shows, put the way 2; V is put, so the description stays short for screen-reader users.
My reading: 1; V
